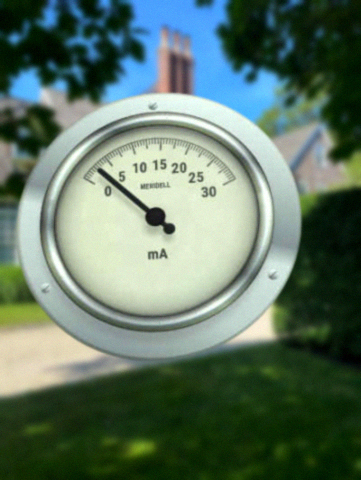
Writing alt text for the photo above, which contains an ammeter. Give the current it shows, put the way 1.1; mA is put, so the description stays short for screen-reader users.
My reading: 2.5; mA
